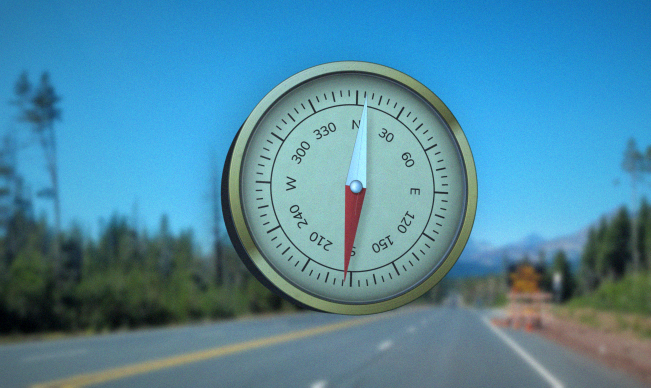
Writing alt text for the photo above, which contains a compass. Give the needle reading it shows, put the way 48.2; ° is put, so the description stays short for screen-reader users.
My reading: 185; °
